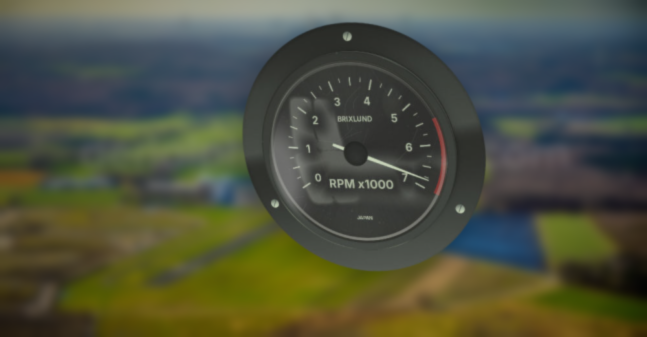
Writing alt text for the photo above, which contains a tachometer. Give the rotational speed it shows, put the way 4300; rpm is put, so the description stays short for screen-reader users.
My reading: 6750; rpm
